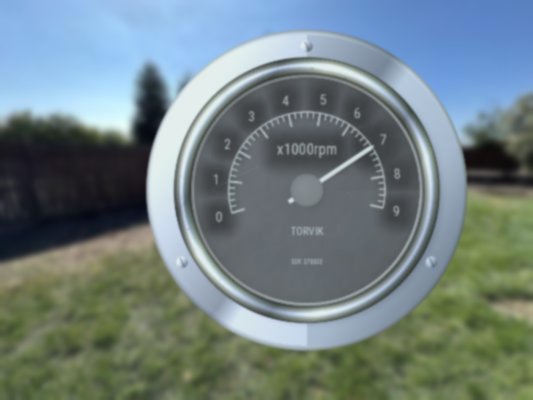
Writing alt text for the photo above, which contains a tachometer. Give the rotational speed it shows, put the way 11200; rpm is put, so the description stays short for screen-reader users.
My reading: 7000; rpm
